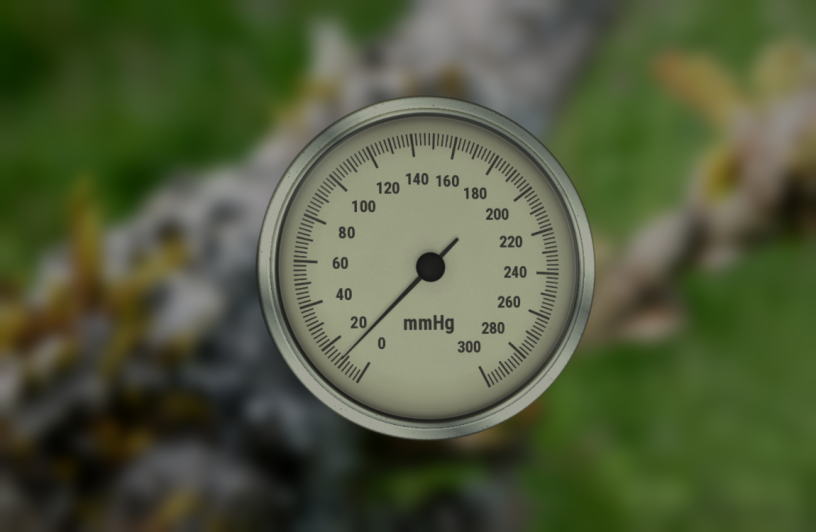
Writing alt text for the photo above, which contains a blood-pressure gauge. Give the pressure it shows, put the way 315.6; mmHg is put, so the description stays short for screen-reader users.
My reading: 12; mmHg
